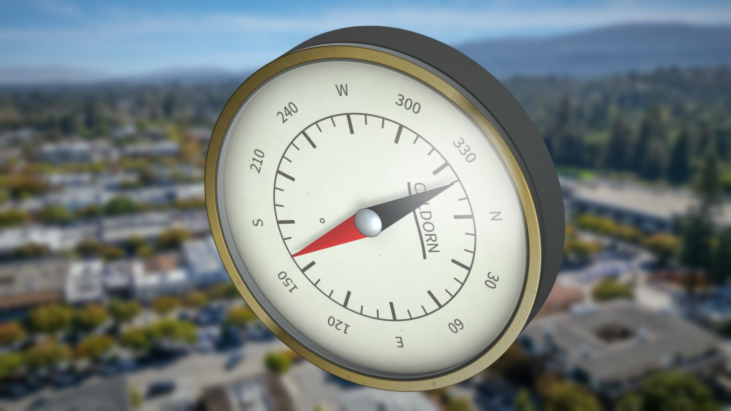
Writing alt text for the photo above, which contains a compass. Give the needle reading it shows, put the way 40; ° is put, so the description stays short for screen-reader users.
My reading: 160; °
